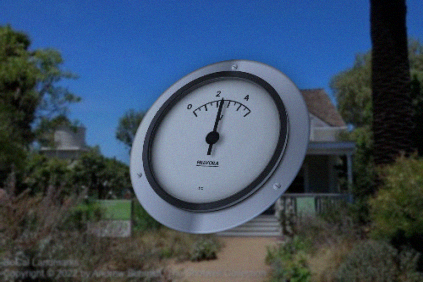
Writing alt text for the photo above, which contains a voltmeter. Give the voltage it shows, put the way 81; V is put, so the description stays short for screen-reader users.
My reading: 2.5; V
